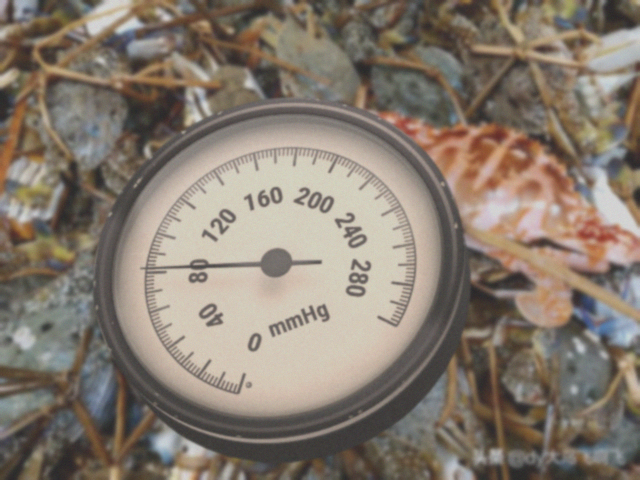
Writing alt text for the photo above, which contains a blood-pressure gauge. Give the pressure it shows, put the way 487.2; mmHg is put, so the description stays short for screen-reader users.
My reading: 80; mmHg
